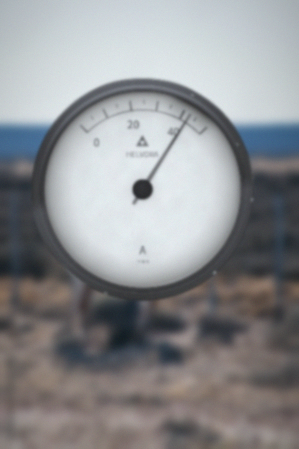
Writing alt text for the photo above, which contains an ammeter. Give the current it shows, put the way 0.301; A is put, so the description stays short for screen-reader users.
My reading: 42.5; A
